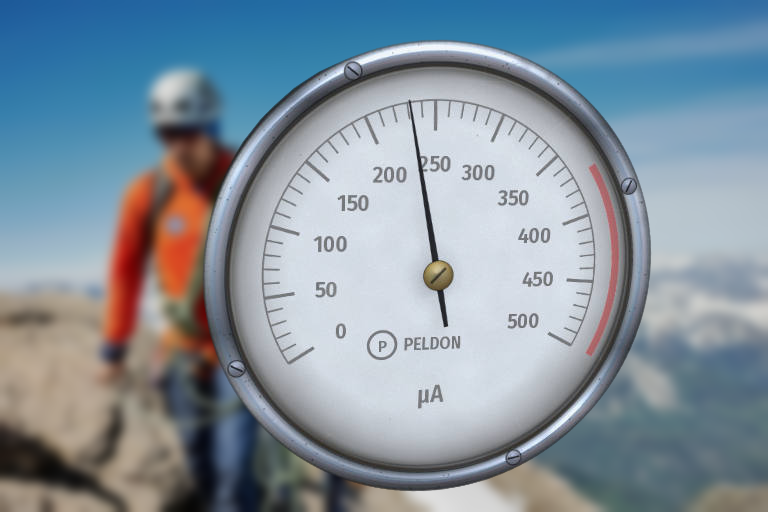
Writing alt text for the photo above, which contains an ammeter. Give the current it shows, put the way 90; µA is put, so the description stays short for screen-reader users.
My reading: 230; µA
